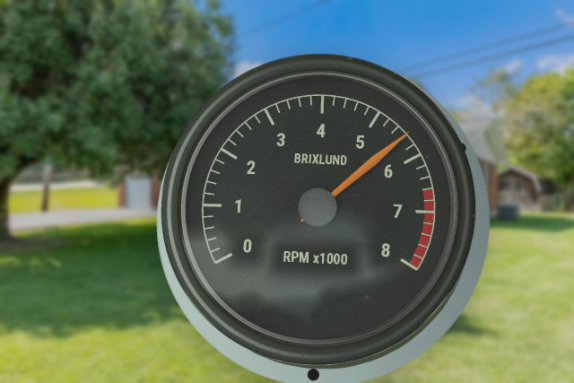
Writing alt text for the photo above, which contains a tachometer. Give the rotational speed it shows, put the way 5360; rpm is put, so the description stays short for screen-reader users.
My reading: 5600; rpm
